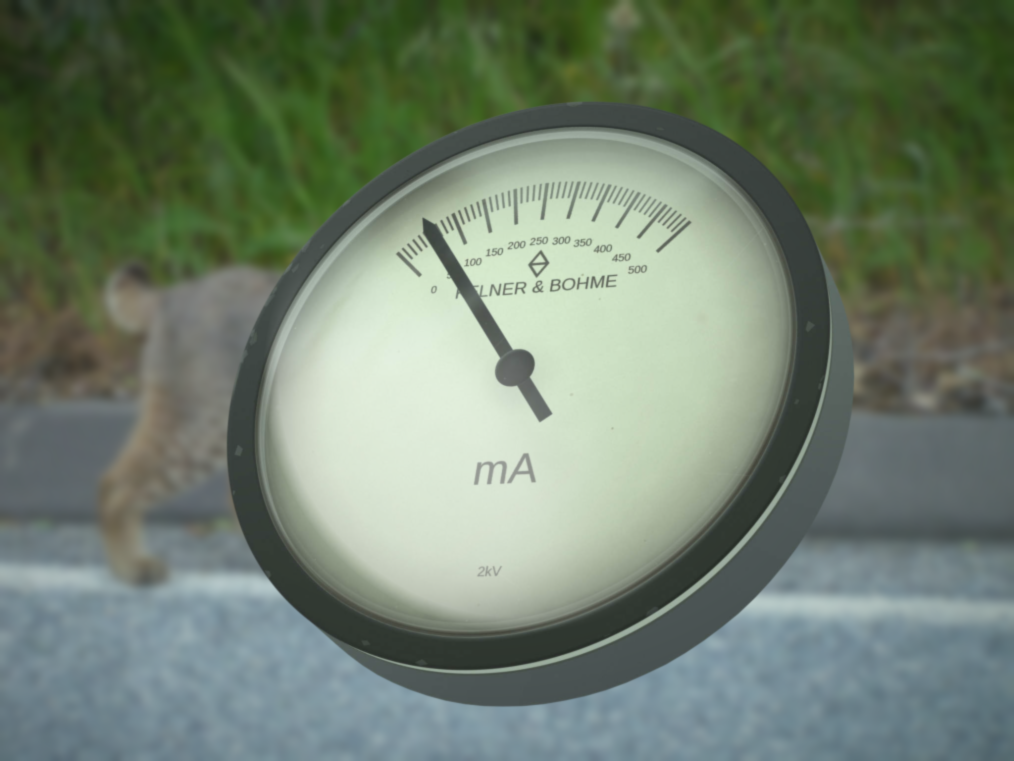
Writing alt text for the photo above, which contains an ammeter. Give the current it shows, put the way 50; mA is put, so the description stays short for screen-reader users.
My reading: 60; mA
